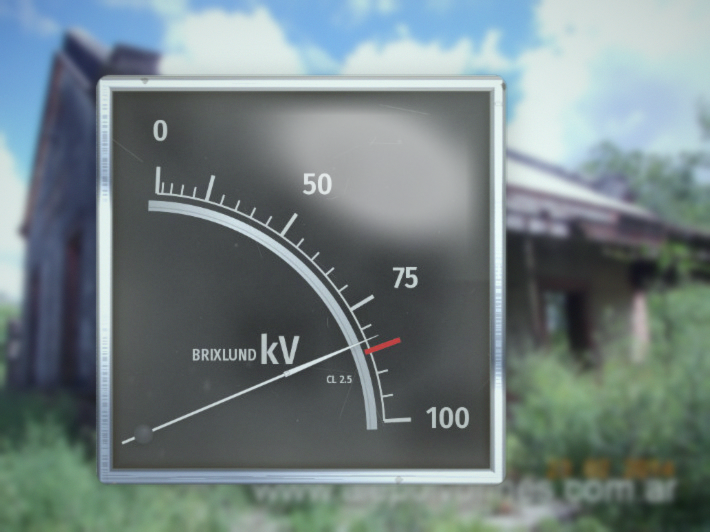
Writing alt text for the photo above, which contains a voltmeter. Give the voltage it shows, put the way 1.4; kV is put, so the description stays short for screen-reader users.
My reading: 82.5; kV
